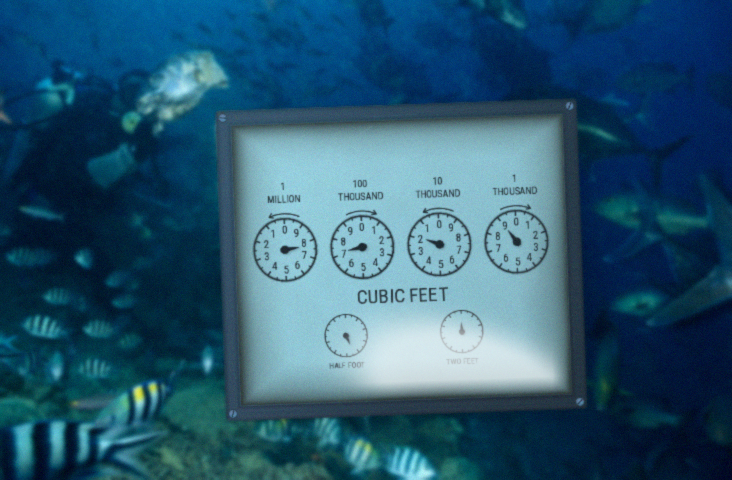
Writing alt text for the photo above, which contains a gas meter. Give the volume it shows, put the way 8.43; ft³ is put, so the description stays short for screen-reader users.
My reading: 771900; ft³
